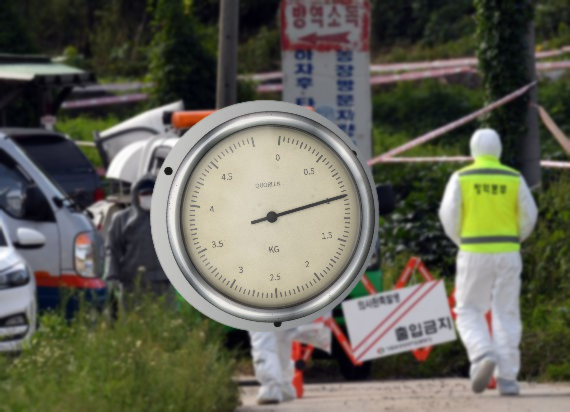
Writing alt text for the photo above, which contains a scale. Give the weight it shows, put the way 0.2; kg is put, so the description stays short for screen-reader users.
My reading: 1; kg
